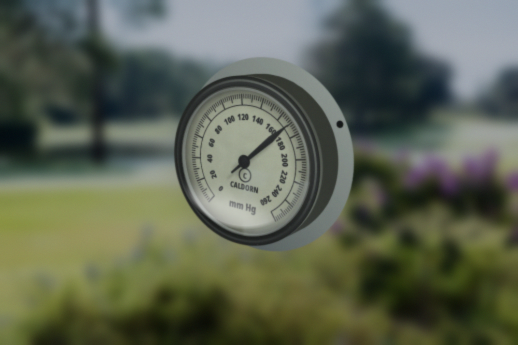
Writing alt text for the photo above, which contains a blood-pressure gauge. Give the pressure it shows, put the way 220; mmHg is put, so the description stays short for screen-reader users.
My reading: 170; mmHg
